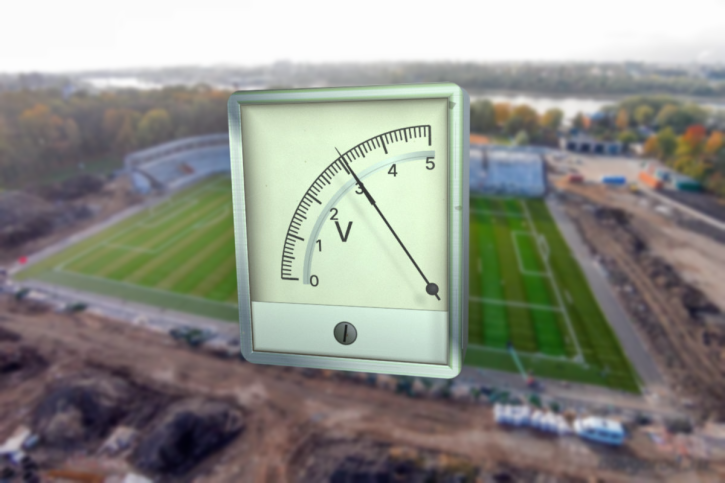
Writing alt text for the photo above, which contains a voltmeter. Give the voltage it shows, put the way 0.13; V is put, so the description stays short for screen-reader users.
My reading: 3.1; V
